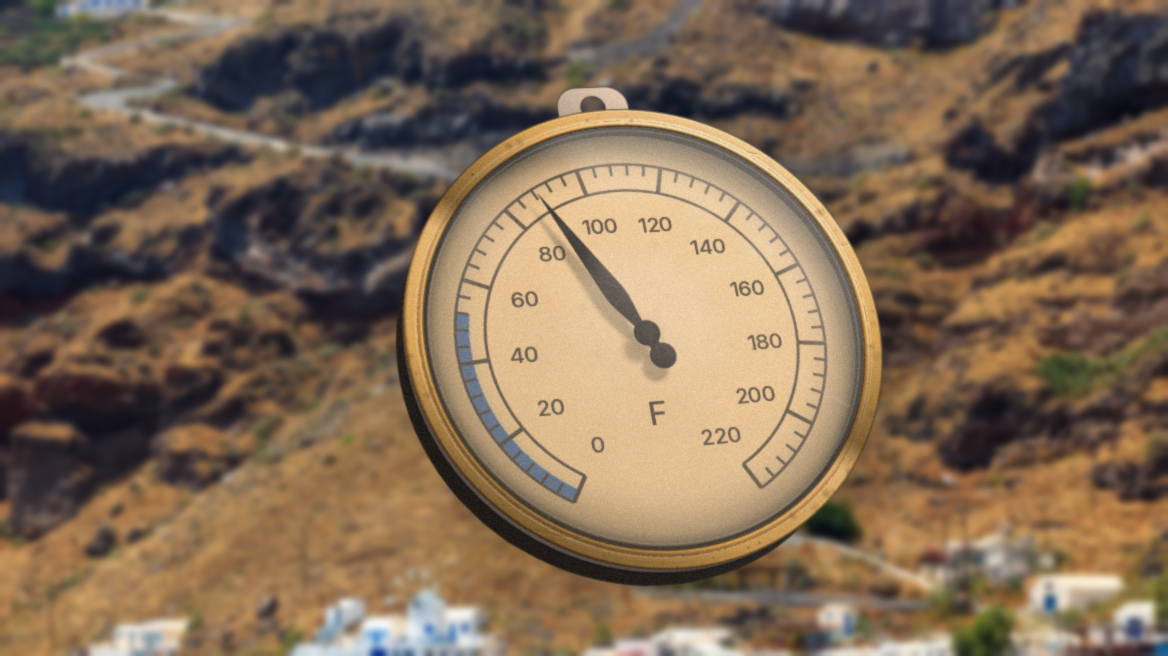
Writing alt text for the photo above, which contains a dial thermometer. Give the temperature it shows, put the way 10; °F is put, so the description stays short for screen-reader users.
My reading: 88; °F
